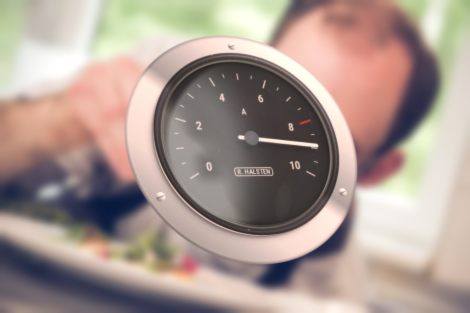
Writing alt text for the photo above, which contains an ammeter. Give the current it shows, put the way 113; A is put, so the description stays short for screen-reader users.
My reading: 9; A
